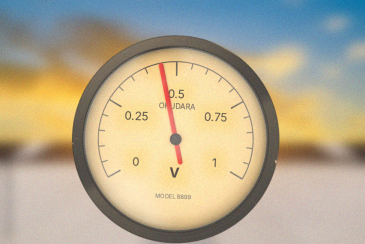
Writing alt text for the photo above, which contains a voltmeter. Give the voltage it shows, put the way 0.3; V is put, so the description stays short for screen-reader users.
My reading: 0.45; V
